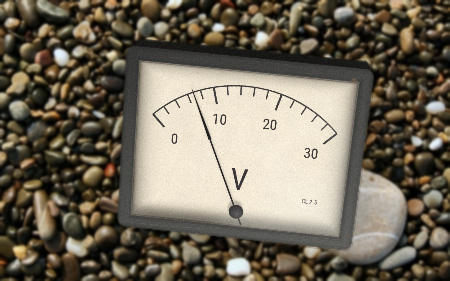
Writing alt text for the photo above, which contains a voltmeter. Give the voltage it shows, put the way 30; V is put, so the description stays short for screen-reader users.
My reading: 7; V
